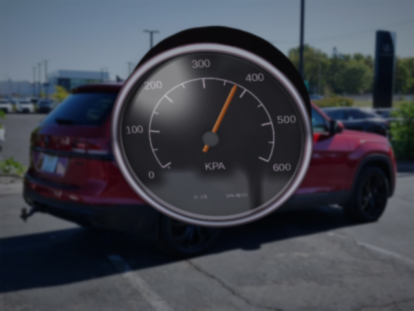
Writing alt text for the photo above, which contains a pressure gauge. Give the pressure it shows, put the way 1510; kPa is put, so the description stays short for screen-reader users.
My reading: 375; kPa
